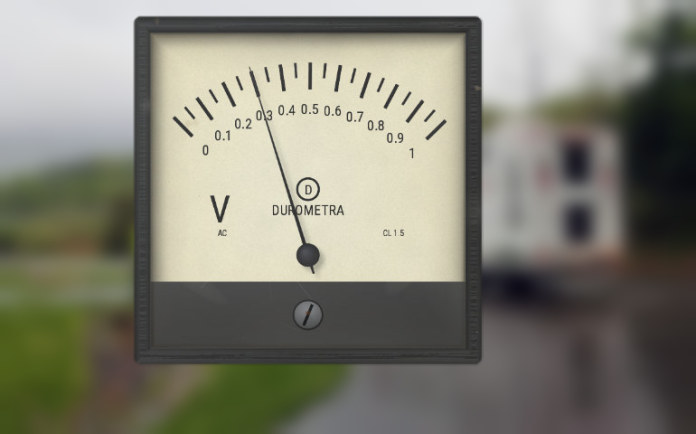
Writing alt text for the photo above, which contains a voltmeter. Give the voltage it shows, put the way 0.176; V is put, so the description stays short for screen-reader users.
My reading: 0.3; V
